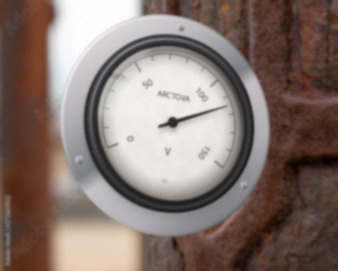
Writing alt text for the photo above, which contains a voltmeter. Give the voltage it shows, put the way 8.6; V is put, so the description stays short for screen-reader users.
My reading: 115; V
